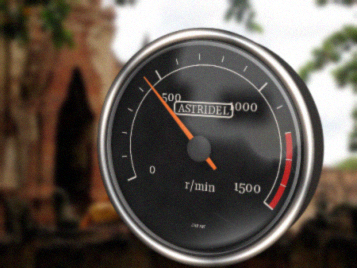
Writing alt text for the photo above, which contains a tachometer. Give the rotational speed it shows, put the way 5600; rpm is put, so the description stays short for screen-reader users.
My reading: 450; rpm
